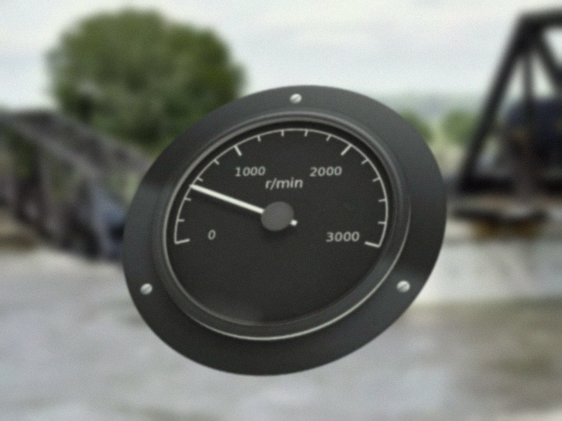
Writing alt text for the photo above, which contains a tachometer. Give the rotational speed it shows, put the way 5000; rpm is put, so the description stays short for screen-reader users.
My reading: 500; rpm
